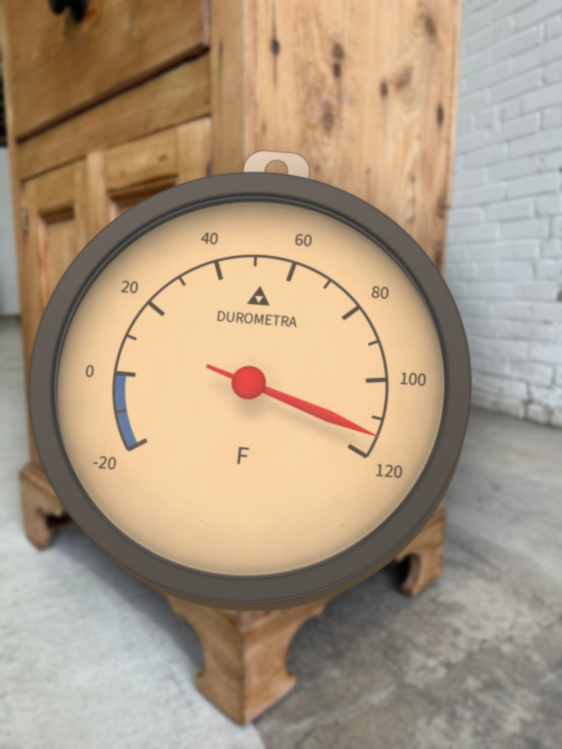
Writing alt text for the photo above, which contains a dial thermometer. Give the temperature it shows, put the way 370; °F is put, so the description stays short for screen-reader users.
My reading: 115; °F
